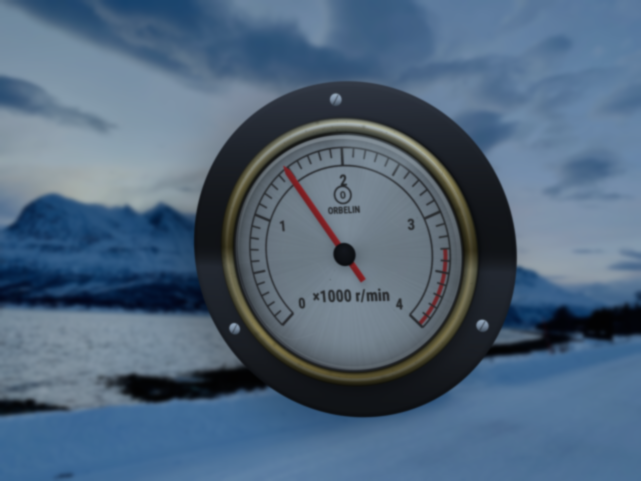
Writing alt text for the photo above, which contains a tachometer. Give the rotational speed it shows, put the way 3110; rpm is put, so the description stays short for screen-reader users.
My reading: 1500; rpm
